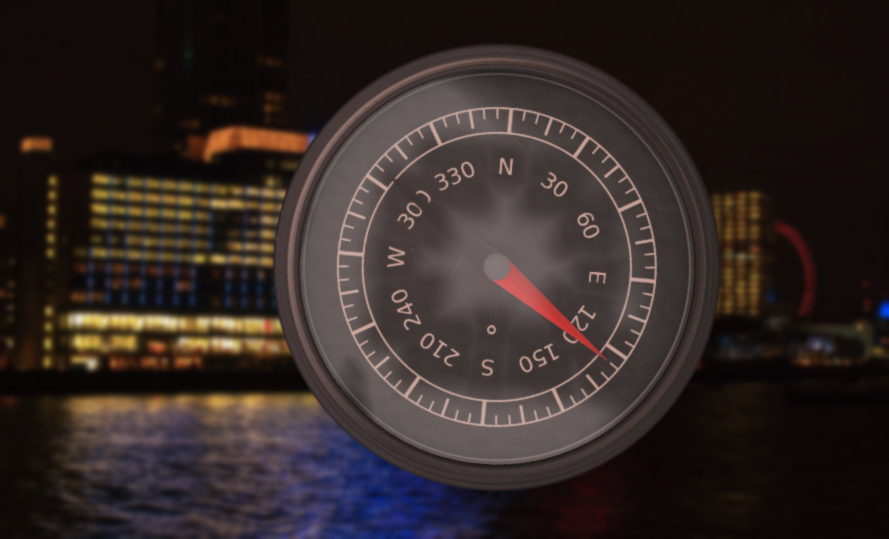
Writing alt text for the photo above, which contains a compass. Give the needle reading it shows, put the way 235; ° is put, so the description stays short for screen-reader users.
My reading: 125; °
